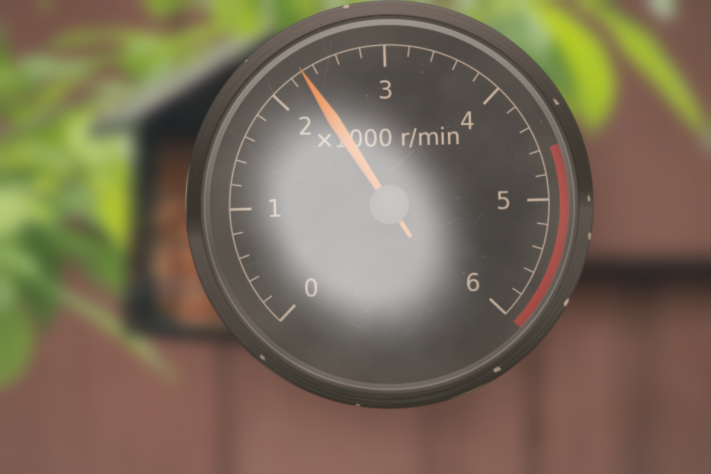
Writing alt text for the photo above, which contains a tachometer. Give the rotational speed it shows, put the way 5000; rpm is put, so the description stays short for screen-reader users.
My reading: 2300; rpm
